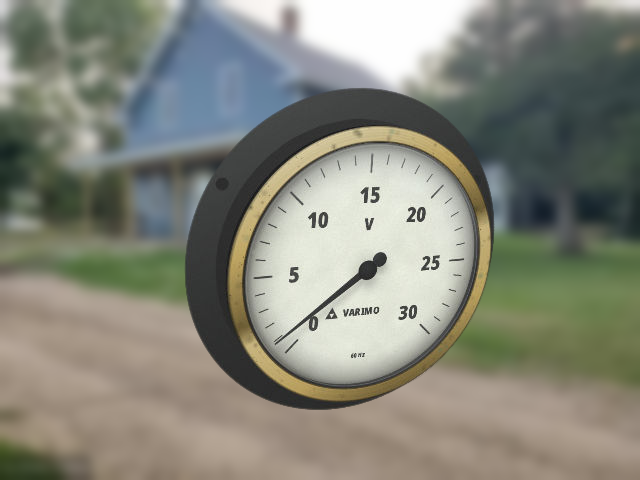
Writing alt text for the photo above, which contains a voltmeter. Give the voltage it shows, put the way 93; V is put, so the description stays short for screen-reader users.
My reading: 1; V
